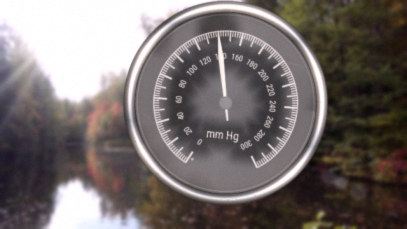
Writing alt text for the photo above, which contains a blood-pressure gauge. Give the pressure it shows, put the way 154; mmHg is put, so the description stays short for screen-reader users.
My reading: 140; mmHg
